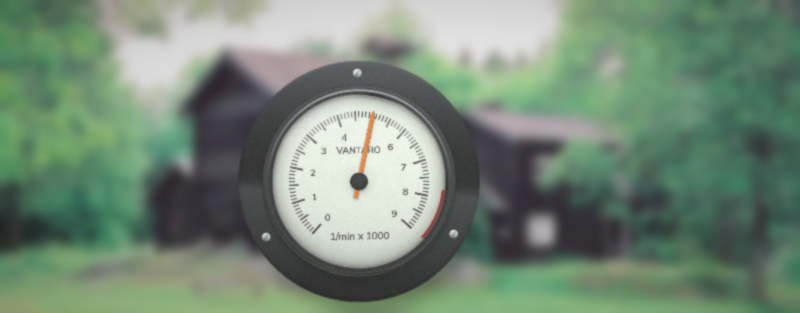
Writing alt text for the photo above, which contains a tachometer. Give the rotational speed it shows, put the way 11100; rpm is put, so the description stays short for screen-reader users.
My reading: 5000; rpm
